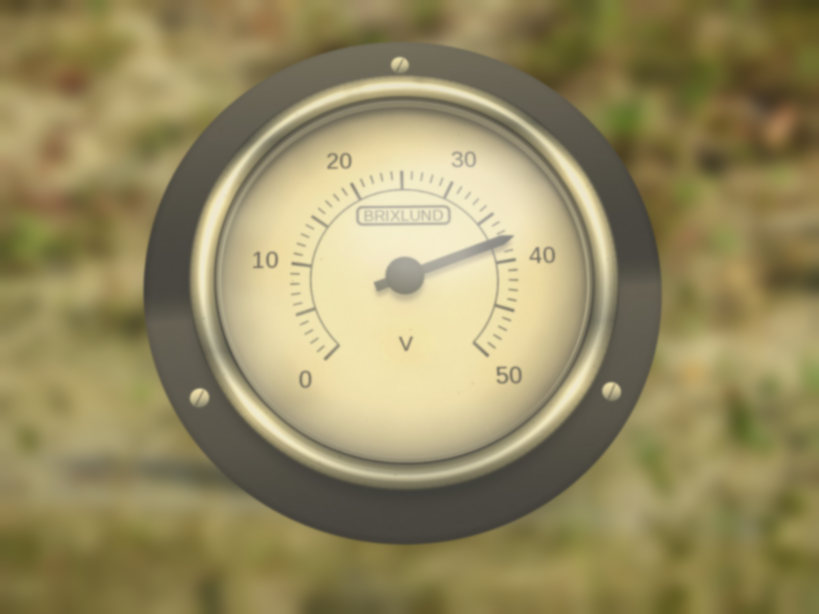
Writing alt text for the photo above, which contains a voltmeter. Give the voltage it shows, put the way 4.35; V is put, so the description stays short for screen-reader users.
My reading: 38; V
